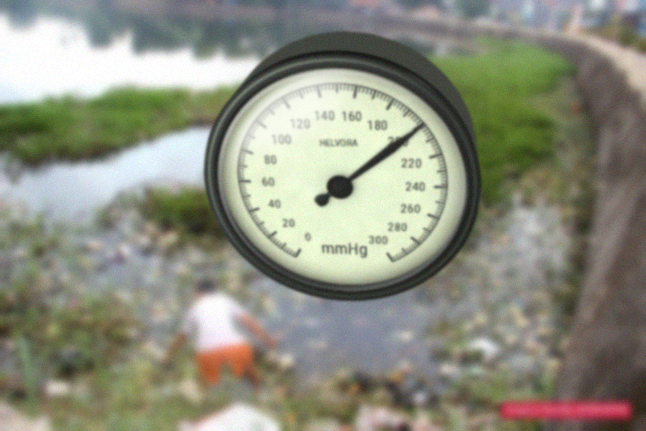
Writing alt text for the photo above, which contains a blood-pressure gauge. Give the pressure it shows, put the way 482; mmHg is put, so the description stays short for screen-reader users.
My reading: 200; mmHg
